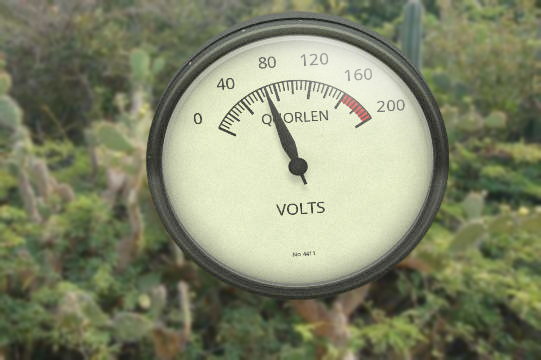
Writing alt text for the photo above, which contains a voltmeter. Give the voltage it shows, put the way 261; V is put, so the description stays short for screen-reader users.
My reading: 70; V
